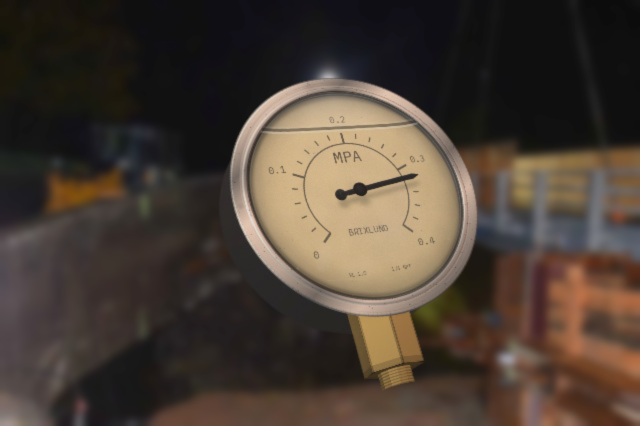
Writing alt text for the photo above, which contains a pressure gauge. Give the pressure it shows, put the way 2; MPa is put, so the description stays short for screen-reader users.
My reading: 0.32; MPa
